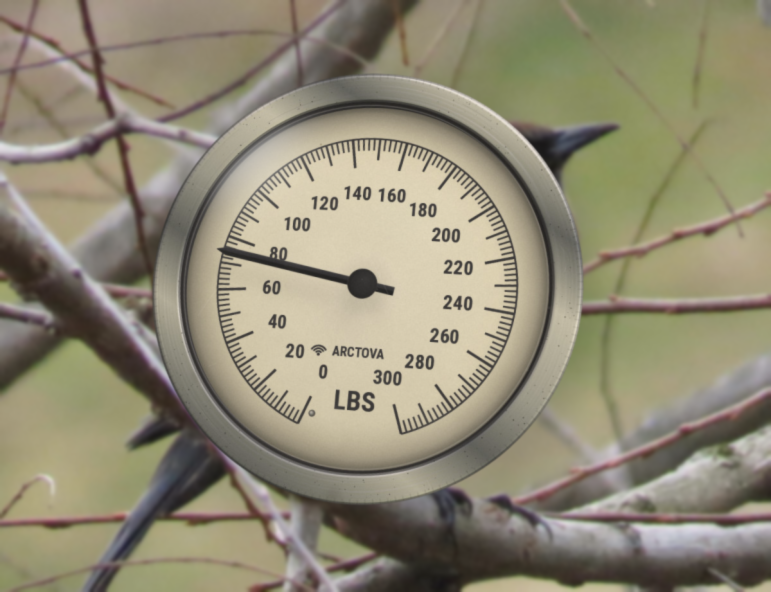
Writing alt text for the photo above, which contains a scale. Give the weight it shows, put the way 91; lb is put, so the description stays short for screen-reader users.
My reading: 74; lb
